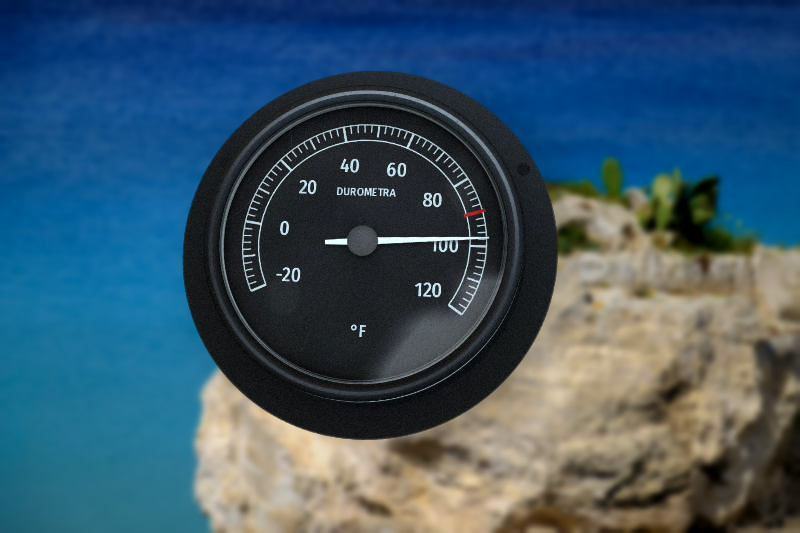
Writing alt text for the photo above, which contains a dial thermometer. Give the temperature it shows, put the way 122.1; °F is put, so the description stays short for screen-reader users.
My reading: 98; °F
